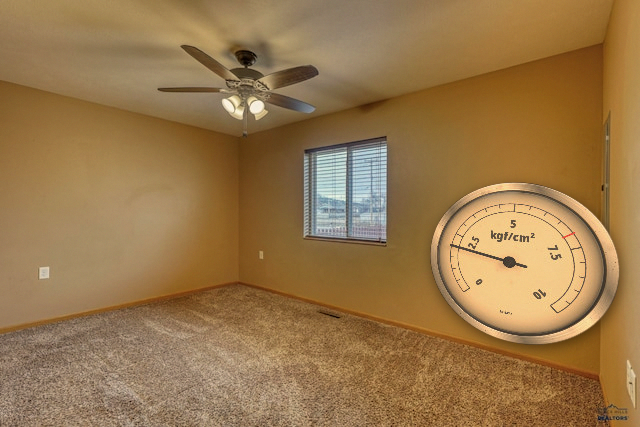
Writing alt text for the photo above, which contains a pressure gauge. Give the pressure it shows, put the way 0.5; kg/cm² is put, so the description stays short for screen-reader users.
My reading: 2; kg/cm²
